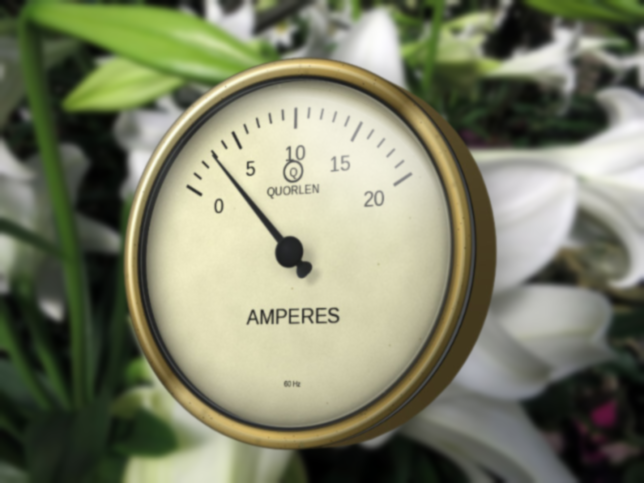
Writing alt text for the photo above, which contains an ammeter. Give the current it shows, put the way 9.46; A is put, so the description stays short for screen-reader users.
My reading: 3; A
